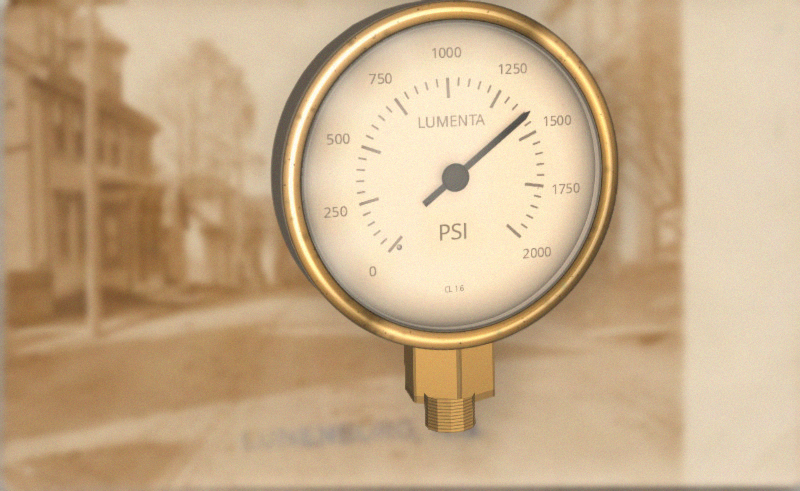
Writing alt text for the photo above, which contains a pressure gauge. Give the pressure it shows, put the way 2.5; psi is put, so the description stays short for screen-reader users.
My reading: 1400; psi
